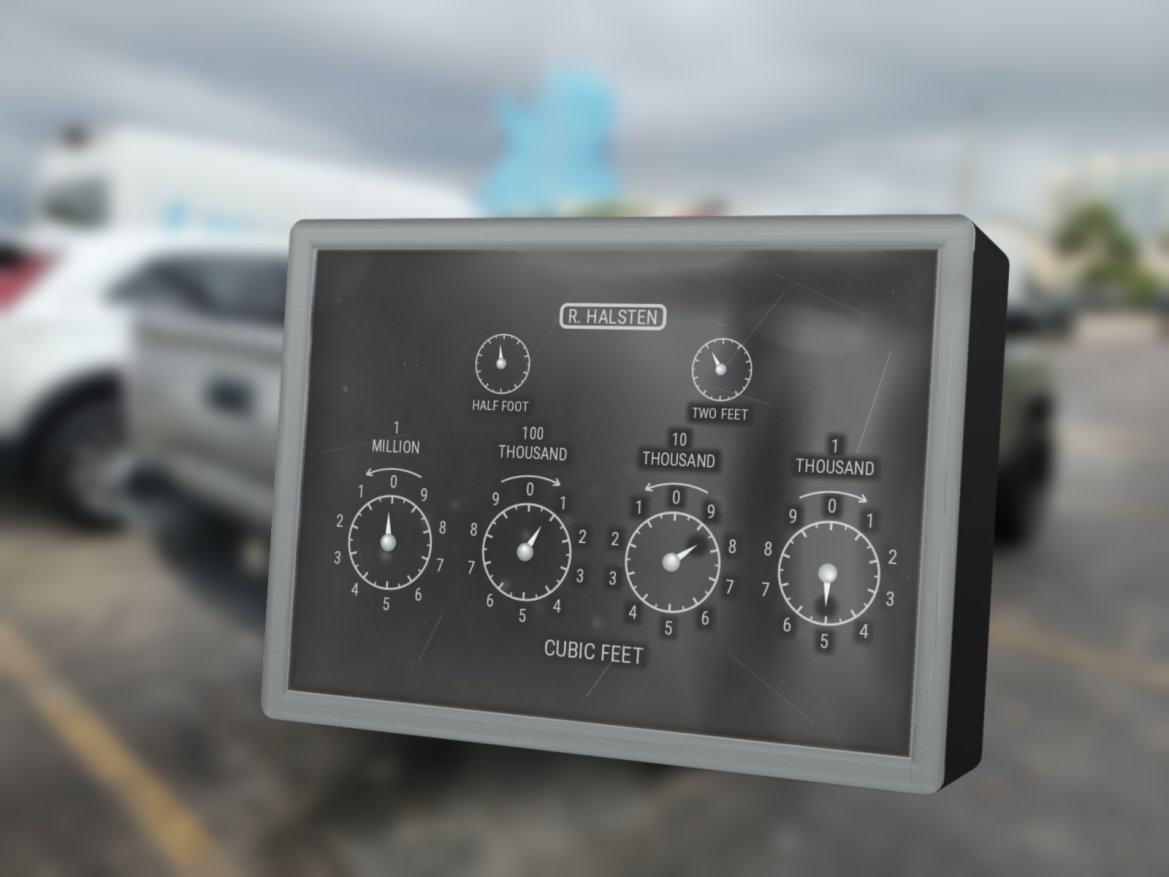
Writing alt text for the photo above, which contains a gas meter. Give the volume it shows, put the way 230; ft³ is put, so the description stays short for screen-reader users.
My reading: 8500; ft³
